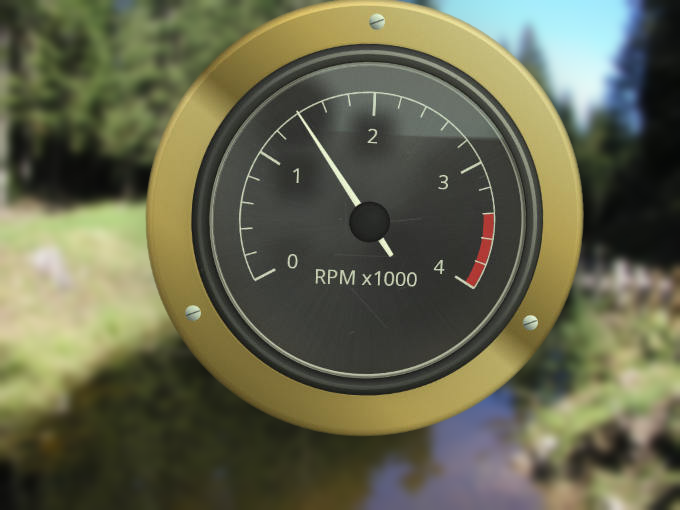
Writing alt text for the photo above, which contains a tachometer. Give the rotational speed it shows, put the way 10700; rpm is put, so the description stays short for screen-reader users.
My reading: 1400; rpm
